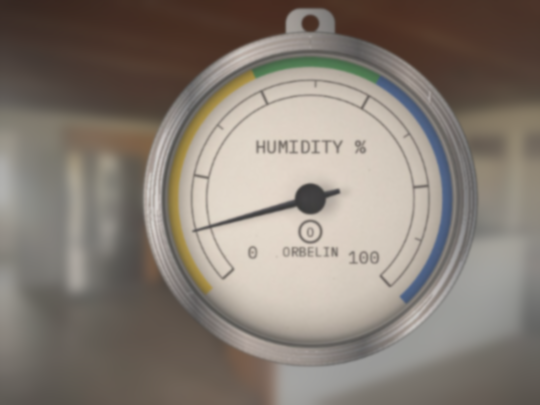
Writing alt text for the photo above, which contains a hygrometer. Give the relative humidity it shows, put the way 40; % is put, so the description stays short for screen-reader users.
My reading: 10; %
